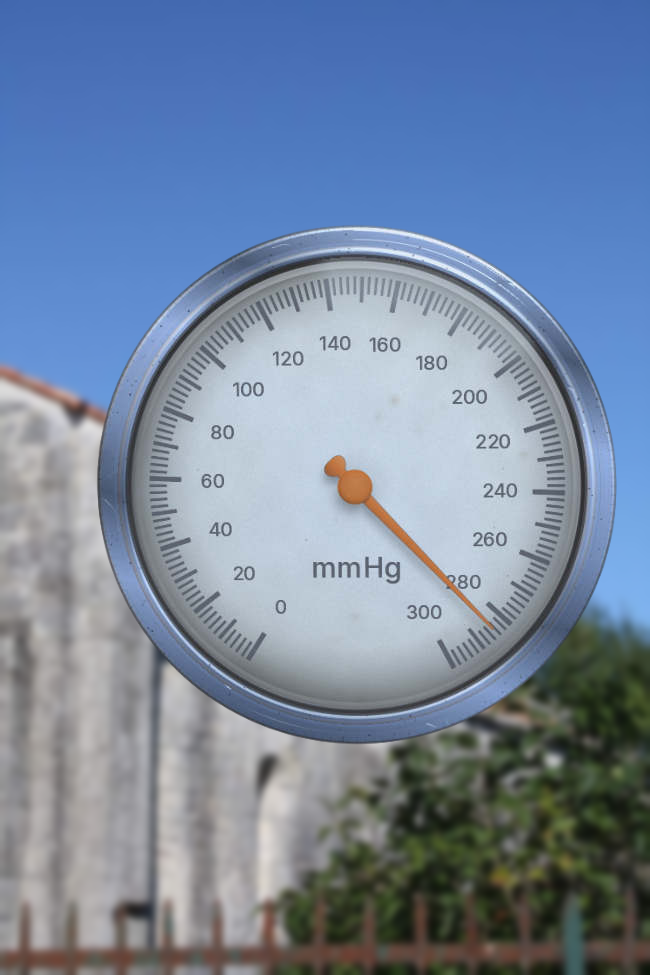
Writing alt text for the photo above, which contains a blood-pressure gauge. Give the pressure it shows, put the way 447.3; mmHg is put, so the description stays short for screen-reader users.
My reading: 284; mmHg
